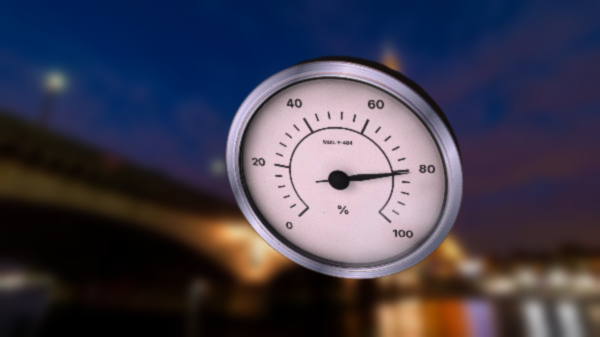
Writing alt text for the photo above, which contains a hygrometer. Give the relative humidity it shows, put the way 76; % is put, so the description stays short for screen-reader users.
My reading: 80; %
